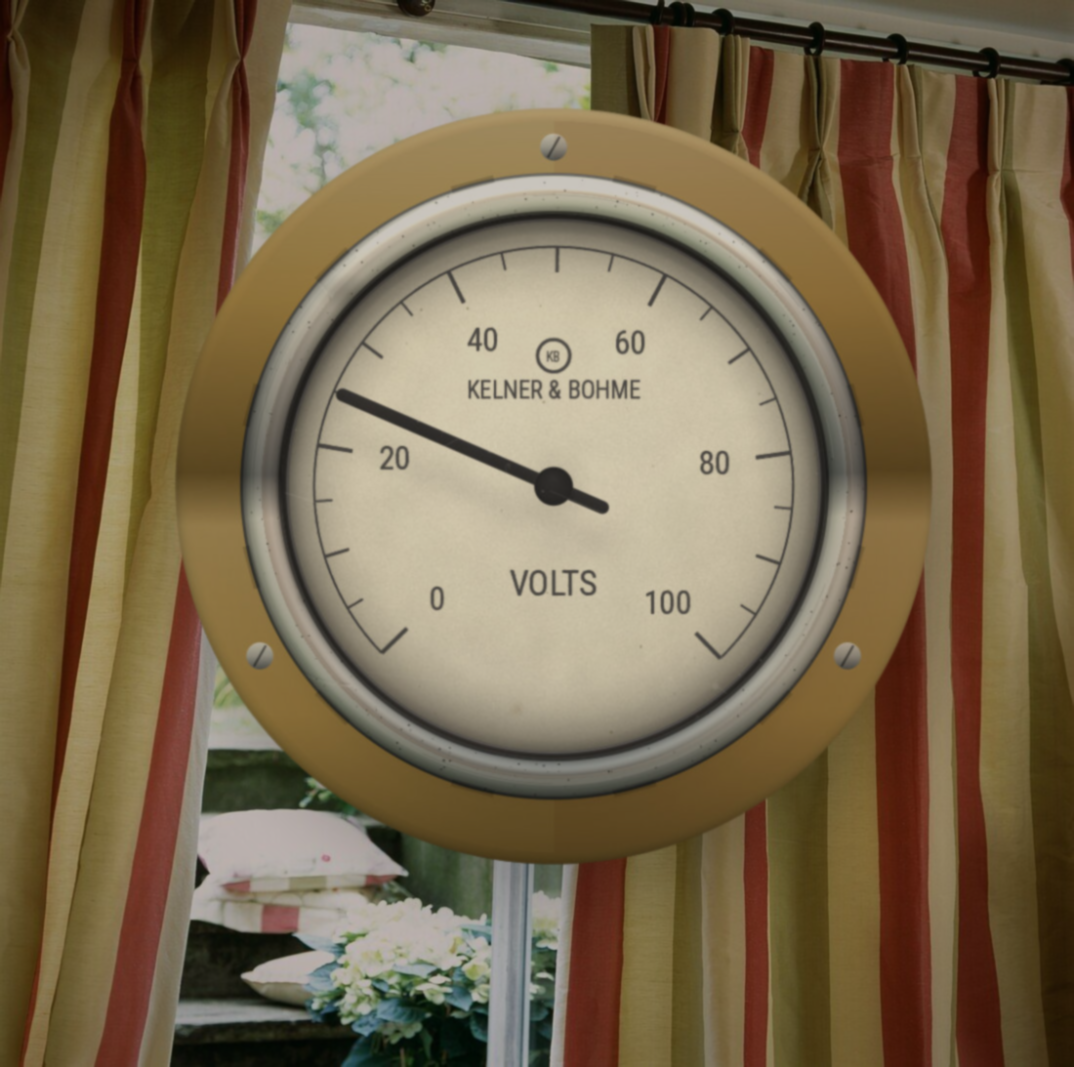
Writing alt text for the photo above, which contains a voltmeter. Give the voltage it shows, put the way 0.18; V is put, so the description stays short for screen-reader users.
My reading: 25; V
